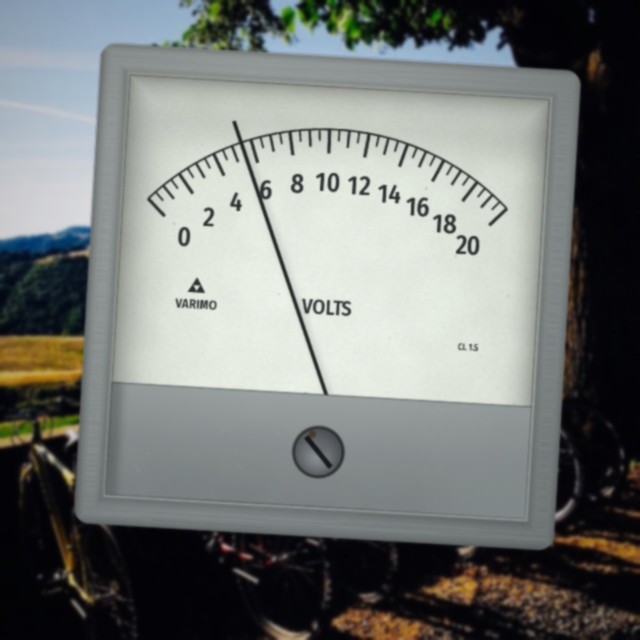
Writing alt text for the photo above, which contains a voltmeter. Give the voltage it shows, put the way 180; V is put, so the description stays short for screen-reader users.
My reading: 5.5; V
